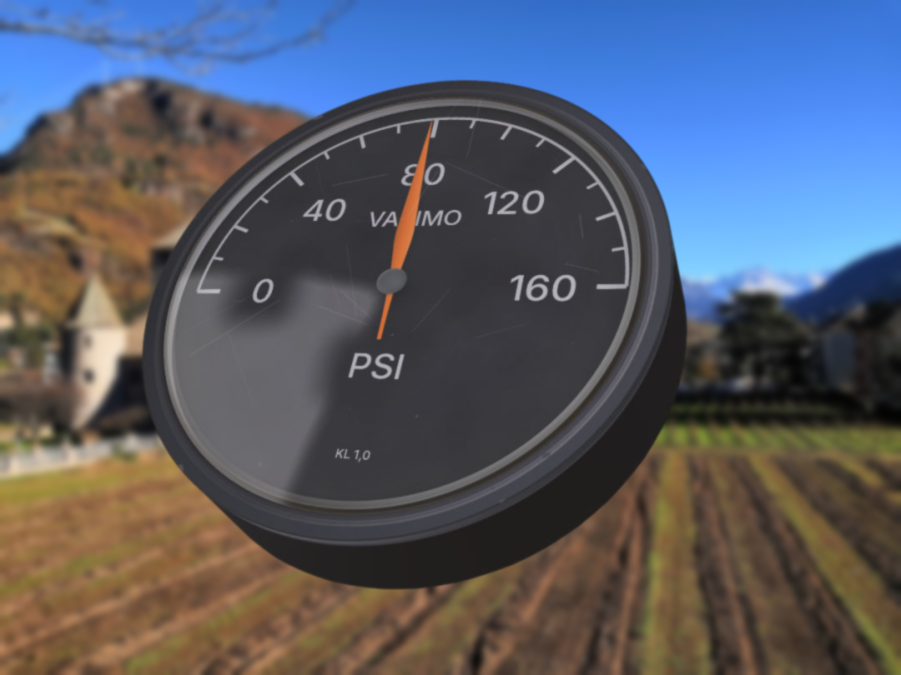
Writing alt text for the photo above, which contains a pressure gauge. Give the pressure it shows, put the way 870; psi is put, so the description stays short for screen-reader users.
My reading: 80; psi
